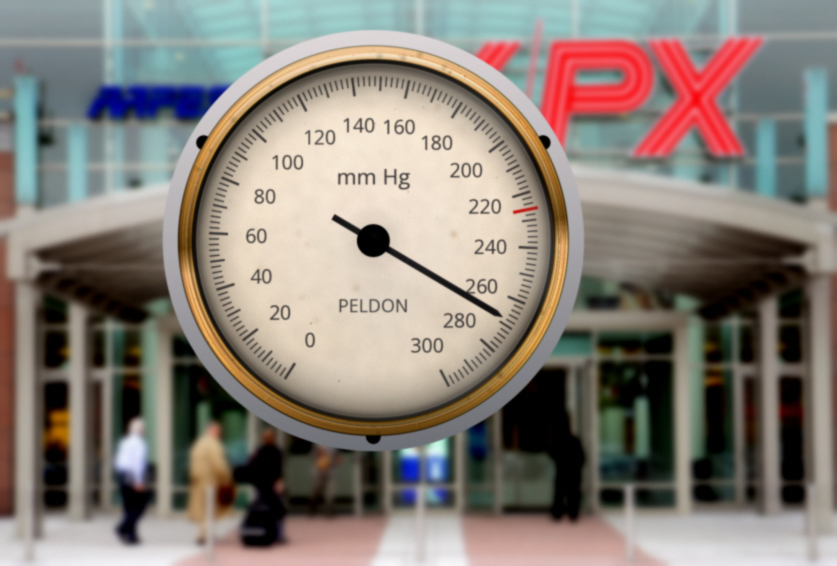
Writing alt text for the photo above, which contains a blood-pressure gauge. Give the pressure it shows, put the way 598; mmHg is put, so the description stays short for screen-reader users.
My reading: 268; mmHg
